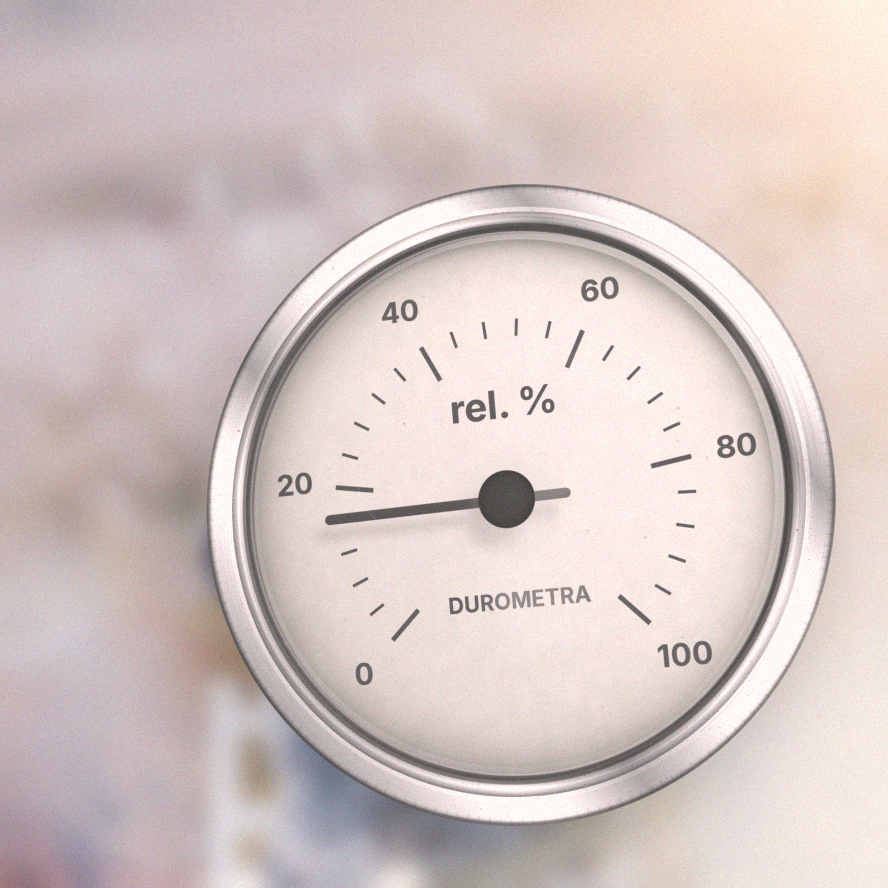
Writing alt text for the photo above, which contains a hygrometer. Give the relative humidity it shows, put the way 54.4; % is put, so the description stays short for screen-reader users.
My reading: 16; %
